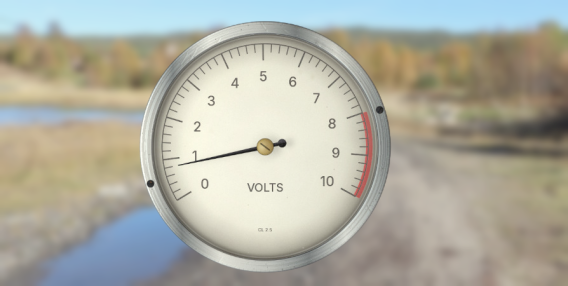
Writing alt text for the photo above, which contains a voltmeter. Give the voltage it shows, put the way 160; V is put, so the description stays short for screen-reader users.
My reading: 0.8; V
